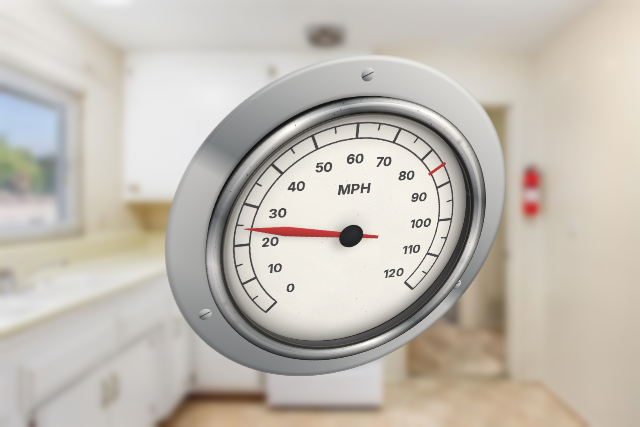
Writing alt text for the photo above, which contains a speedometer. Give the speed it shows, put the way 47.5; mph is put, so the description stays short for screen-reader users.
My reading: 25; mph
